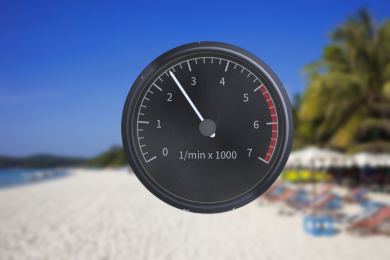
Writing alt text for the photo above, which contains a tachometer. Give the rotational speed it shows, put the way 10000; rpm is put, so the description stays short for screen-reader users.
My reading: 2500; rpm
